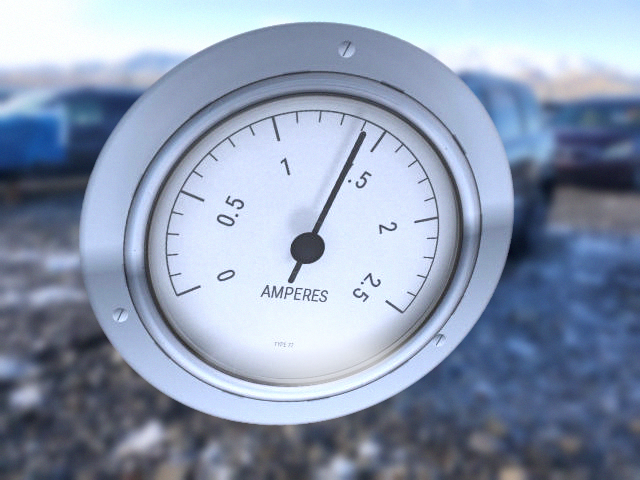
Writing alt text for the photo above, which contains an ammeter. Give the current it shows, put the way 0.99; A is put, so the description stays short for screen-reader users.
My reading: 1.4; A
